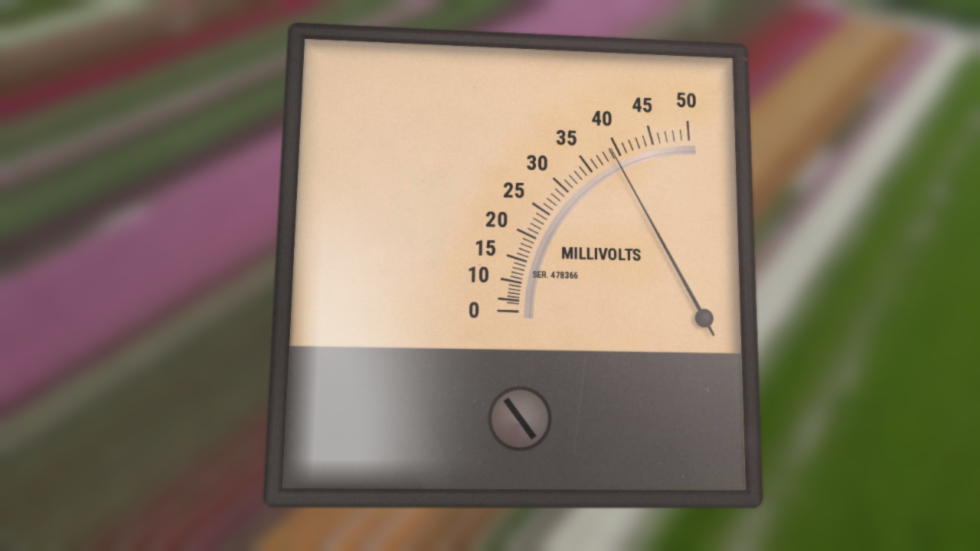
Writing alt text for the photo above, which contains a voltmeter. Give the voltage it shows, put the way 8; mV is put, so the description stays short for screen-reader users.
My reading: 39; mV
